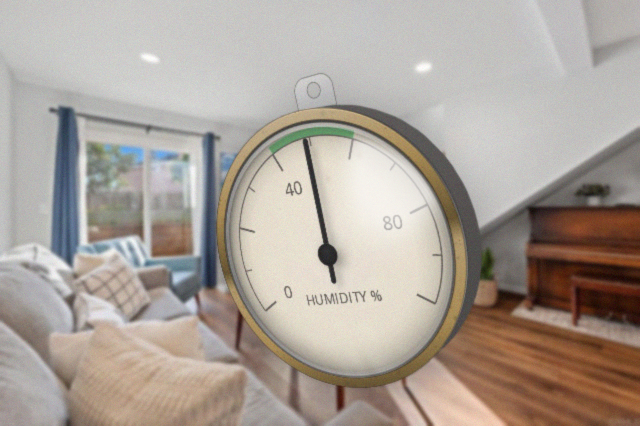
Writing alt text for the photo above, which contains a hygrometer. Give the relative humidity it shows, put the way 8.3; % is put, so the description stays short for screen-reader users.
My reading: 50; %
